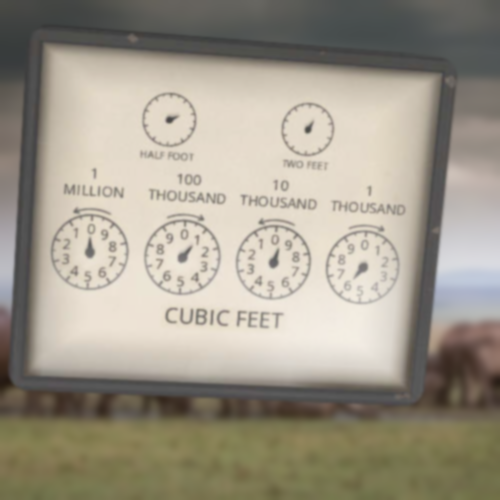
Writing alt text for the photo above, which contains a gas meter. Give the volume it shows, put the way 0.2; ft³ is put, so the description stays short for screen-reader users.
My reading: 9600; ft³
